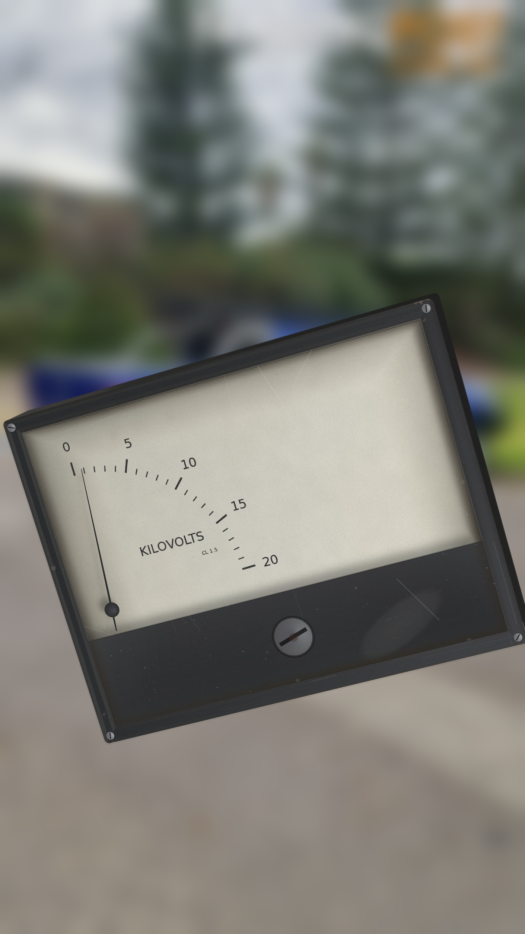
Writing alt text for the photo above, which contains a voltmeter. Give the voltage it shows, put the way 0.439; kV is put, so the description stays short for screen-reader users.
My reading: 1; kV
